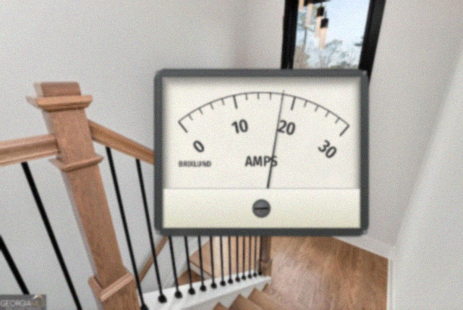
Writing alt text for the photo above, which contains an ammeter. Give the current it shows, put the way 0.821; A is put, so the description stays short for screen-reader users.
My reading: 18; A
